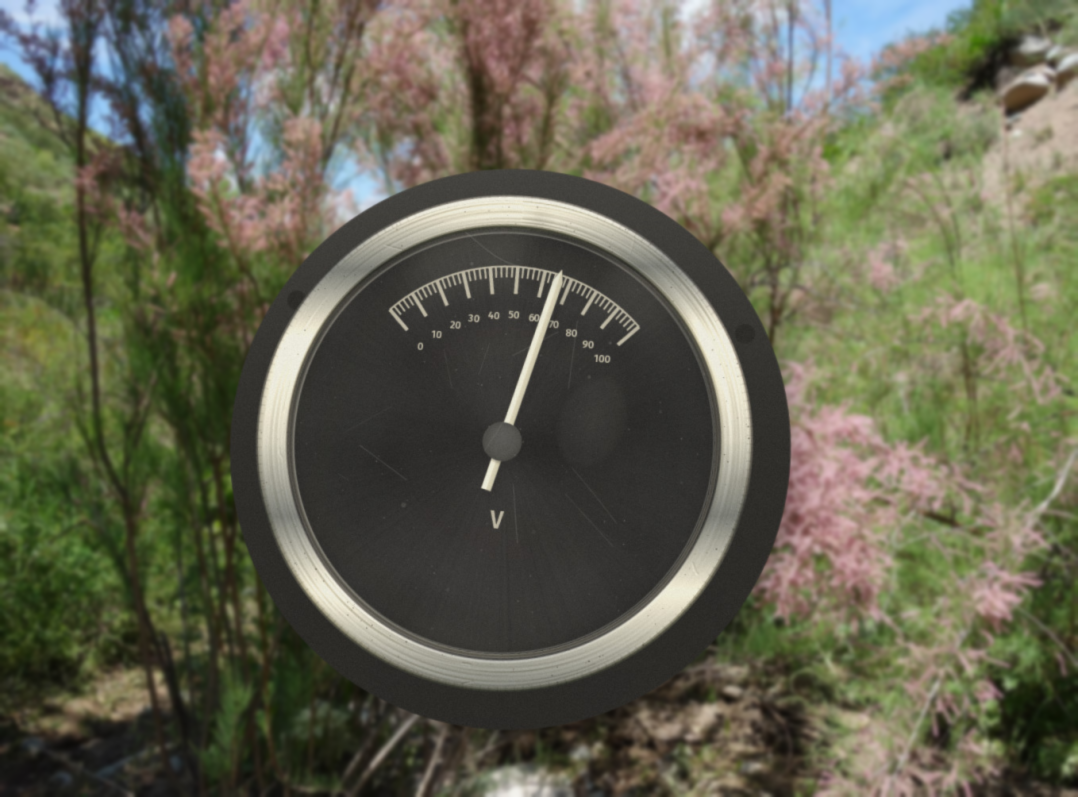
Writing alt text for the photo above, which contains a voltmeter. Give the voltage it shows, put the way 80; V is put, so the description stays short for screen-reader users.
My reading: 66; V
